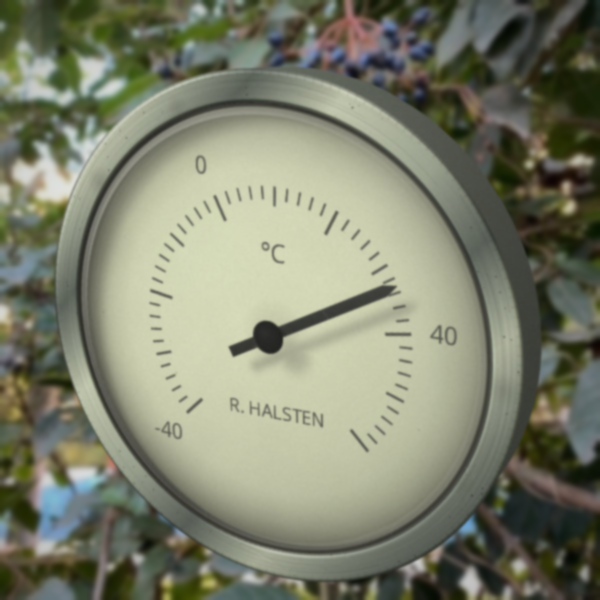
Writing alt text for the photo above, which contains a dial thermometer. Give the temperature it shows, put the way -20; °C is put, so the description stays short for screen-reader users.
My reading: 33; °C
